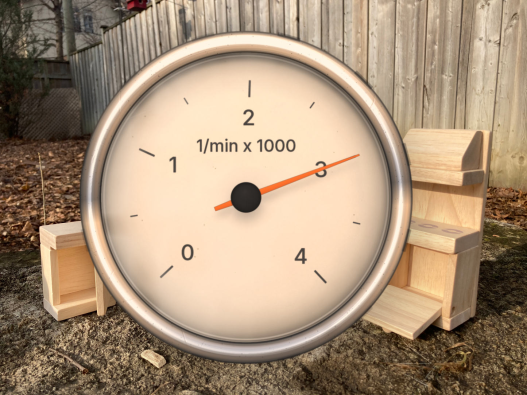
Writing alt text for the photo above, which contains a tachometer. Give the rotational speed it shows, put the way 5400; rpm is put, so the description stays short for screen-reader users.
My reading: 3000; rpm
